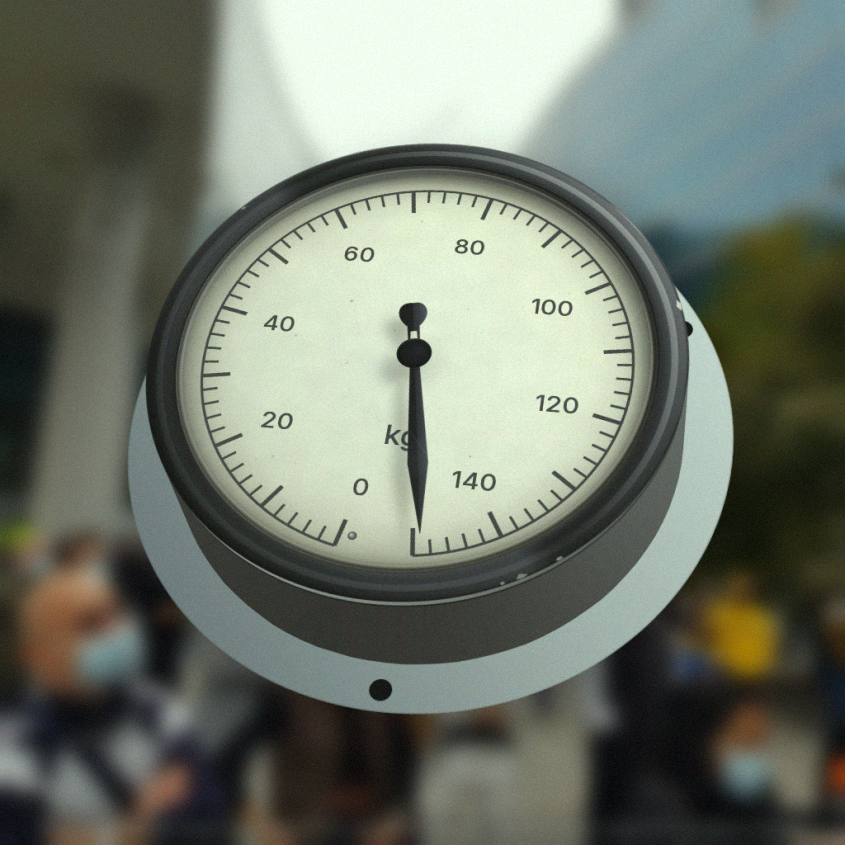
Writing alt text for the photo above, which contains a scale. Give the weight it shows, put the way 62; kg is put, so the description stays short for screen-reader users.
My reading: 149; kg
